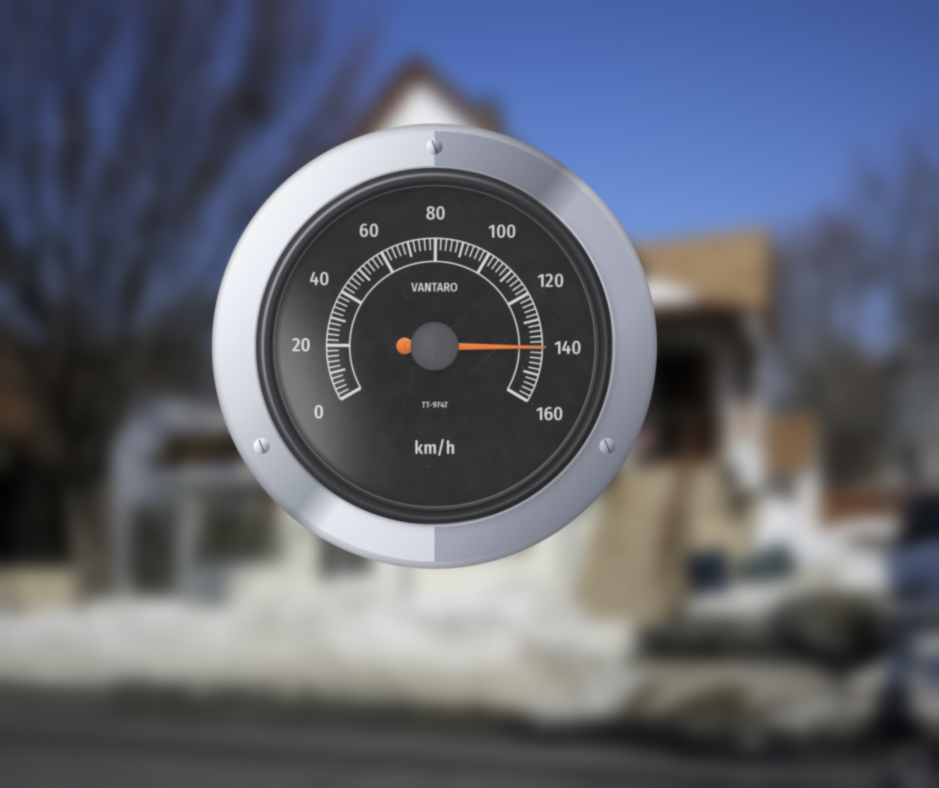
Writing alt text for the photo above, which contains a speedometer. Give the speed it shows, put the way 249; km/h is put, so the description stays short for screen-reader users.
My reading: 140; km/h
